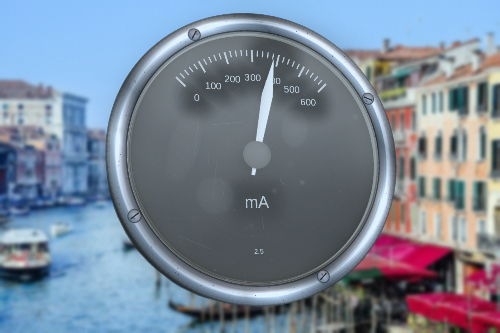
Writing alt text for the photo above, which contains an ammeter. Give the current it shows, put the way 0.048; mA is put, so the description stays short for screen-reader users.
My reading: 380; mA
